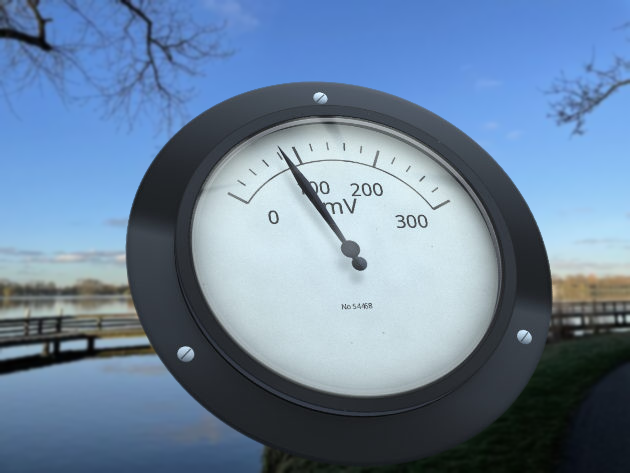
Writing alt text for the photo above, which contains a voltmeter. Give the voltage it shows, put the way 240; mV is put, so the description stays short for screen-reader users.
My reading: 80; mV
